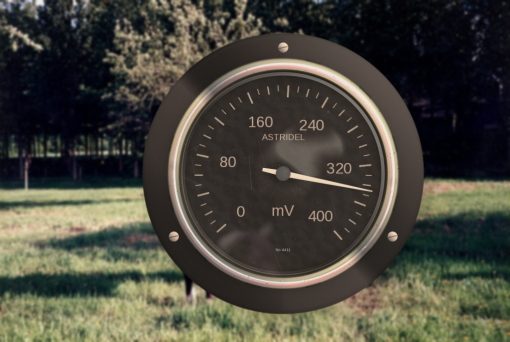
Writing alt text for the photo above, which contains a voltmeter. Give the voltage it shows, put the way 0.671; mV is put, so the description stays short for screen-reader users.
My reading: 345; mV
